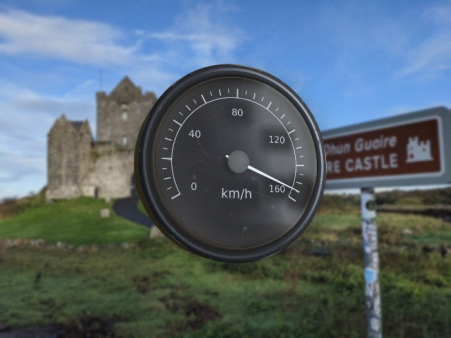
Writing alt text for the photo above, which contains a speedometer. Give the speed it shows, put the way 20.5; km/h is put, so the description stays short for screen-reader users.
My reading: 155; km/h
